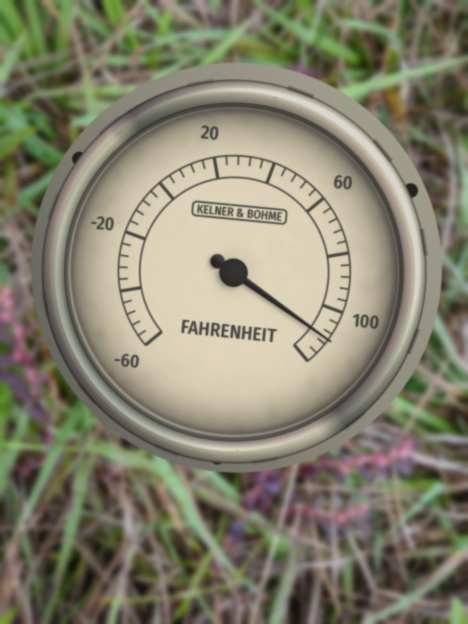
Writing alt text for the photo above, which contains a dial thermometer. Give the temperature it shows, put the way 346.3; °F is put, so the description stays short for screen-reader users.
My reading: 110; °F
